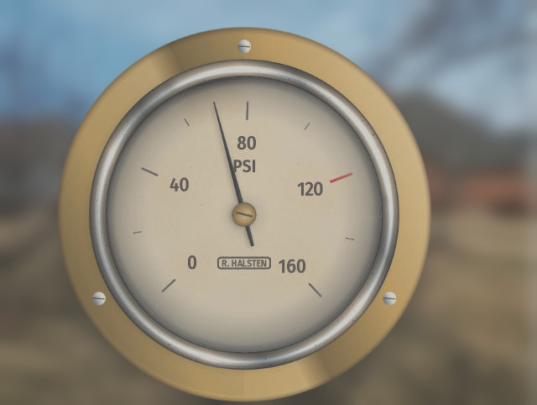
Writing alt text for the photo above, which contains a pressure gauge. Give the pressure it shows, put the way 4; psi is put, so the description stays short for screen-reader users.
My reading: 70; psi
